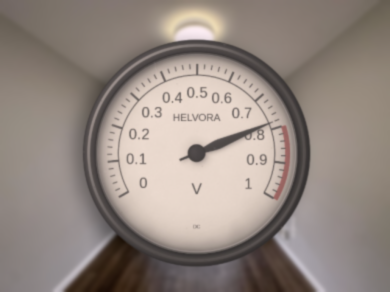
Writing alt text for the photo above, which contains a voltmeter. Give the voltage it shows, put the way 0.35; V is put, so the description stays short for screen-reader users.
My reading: 0.78; V
